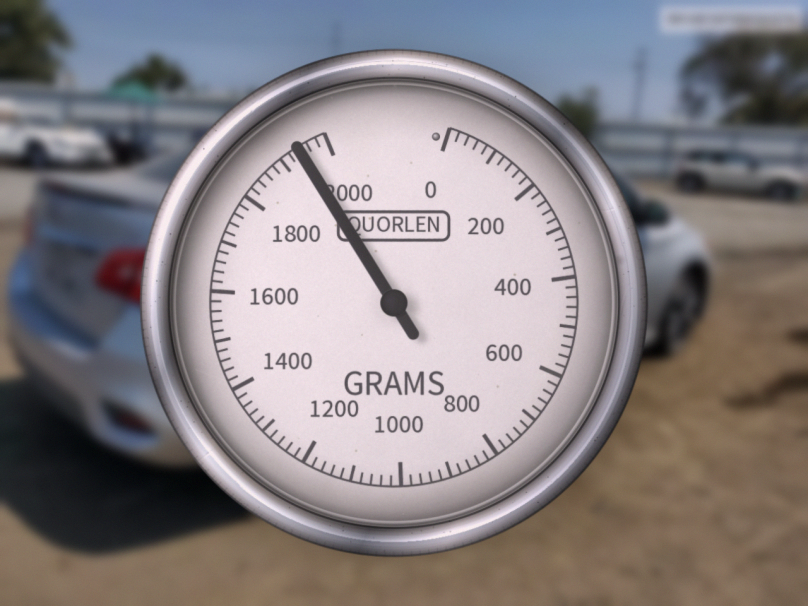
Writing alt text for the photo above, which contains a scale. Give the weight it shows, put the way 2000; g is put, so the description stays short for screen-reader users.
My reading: 1940; g
